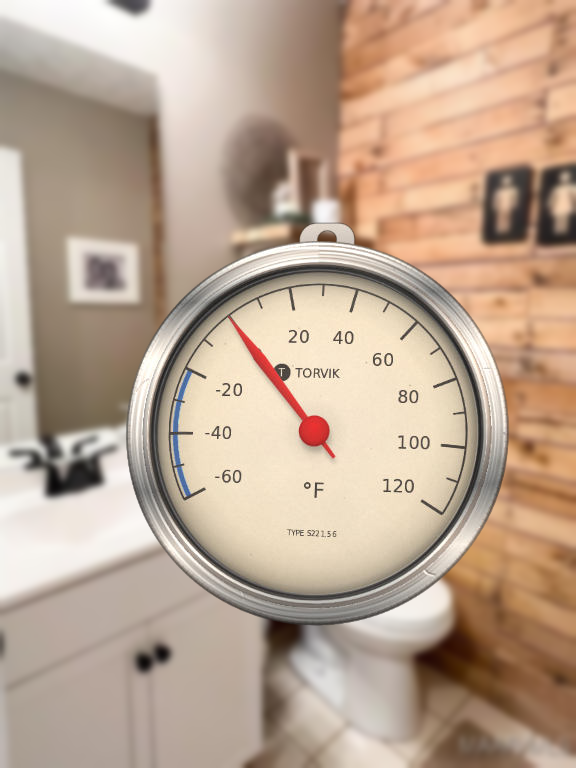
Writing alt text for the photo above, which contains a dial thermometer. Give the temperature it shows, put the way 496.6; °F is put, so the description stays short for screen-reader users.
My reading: 0; °F
